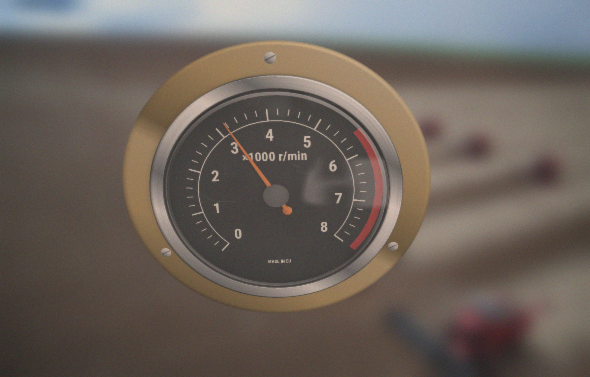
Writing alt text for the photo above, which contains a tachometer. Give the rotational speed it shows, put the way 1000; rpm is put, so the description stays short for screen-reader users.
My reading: 3200; rpm
